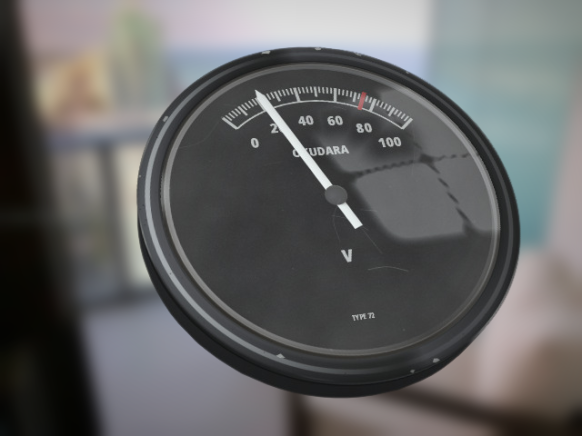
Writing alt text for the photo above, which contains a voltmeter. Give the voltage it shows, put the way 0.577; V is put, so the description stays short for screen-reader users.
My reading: 20; V
